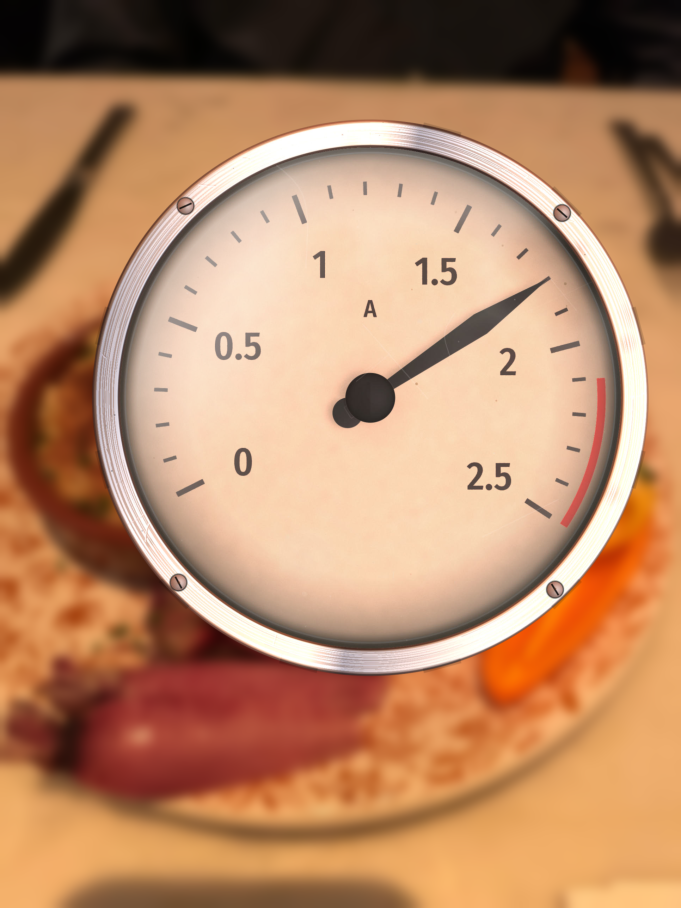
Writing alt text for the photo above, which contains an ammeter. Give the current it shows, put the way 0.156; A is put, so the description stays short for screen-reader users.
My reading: 1.8; A
